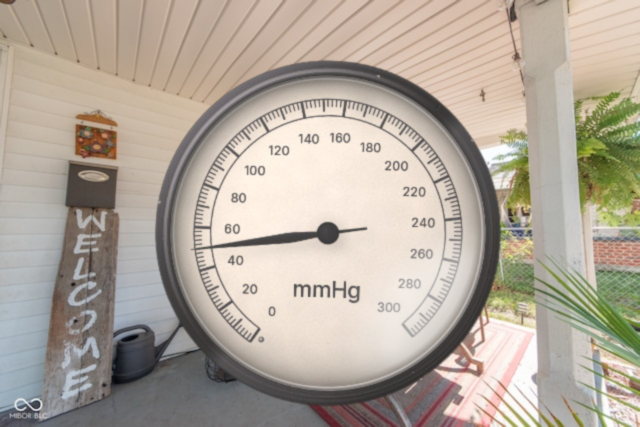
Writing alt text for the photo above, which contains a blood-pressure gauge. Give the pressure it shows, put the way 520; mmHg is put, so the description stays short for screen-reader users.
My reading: 50; mmHg
